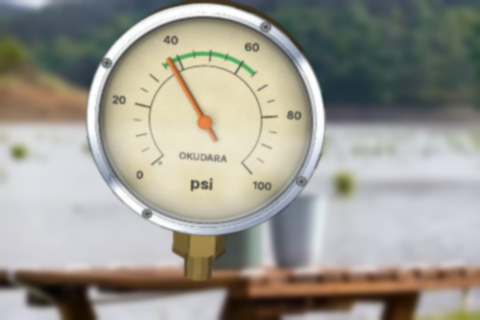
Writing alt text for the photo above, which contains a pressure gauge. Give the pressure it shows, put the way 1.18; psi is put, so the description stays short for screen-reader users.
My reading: 37.5; psi
